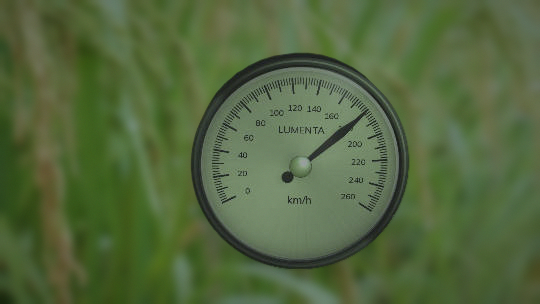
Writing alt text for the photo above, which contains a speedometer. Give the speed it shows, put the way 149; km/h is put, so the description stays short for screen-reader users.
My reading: 180; km/h
